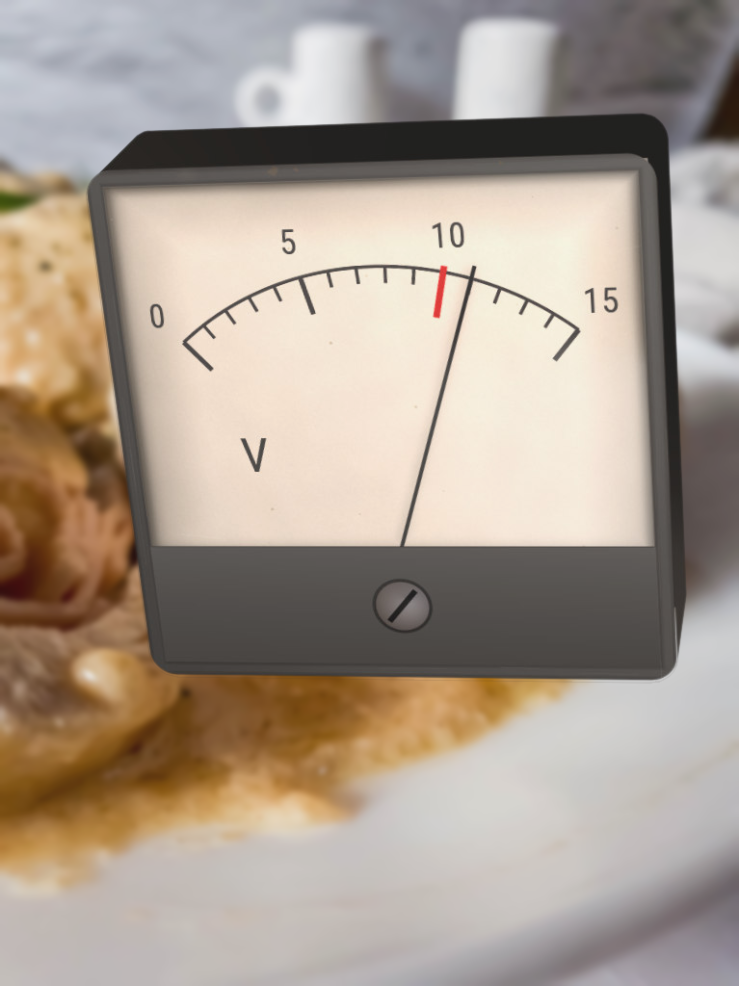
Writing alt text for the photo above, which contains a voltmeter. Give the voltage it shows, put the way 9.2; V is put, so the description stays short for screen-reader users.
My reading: 11; V
